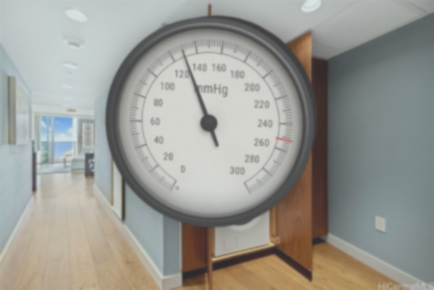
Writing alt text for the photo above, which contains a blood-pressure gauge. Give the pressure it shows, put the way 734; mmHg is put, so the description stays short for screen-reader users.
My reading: 130; mmHg
